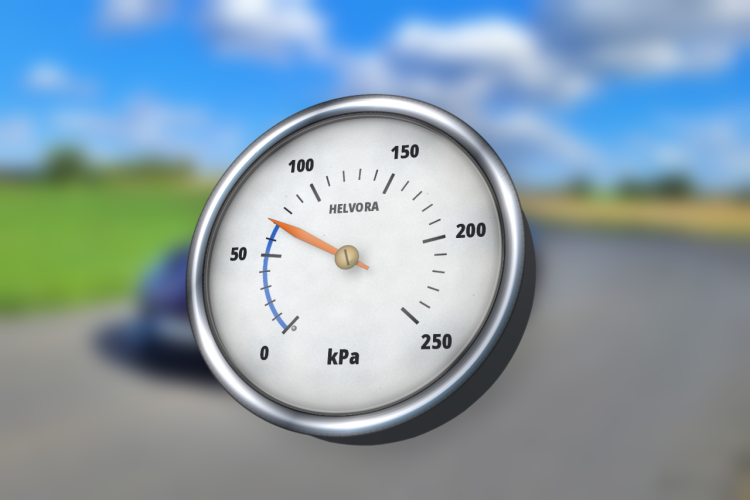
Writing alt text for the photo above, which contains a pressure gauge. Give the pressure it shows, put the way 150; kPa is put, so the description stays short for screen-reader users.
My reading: 70; kPa
